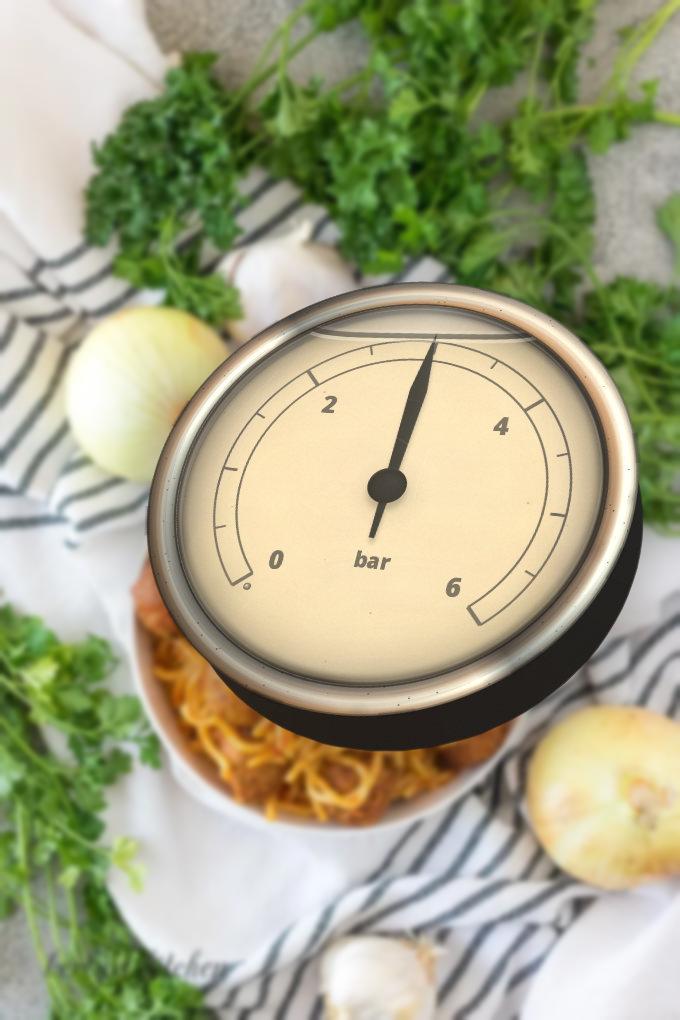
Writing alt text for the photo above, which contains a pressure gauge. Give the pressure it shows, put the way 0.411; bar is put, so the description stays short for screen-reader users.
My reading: 3; bar
